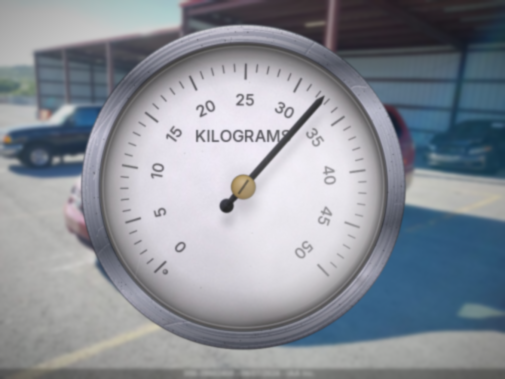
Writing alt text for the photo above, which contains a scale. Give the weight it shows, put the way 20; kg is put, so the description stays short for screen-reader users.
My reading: 32.5; kg
